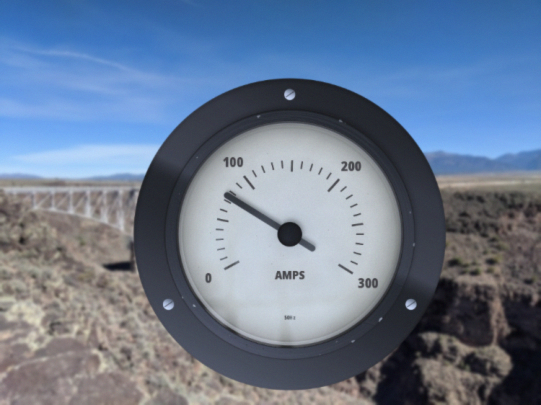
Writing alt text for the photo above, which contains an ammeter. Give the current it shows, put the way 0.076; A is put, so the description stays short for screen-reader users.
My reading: 75; A
